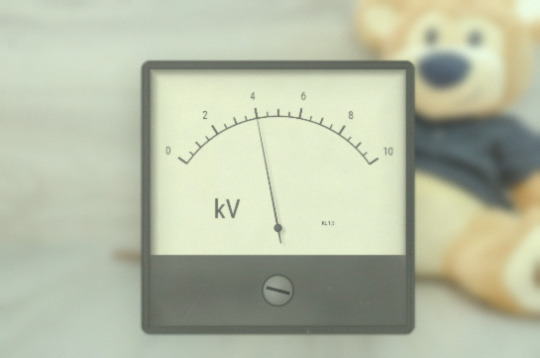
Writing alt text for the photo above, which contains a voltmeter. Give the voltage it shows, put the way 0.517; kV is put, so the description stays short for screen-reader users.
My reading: 4; kV
